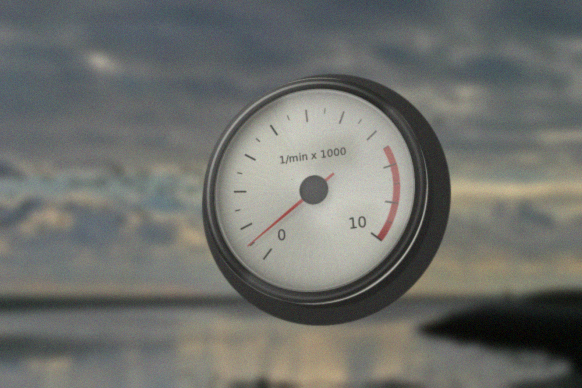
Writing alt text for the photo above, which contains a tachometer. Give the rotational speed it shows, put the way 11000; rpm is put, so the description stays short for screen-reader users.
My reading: 500; rpm
